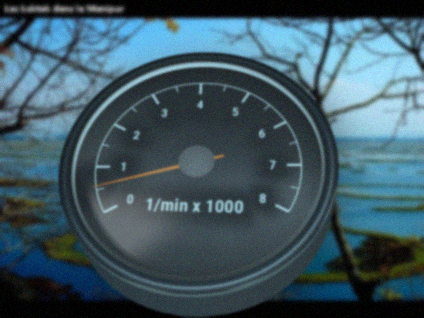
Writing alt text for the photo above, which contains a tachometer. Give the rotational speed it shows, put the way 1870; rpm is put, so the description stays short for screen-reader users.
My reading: 500; rpm
